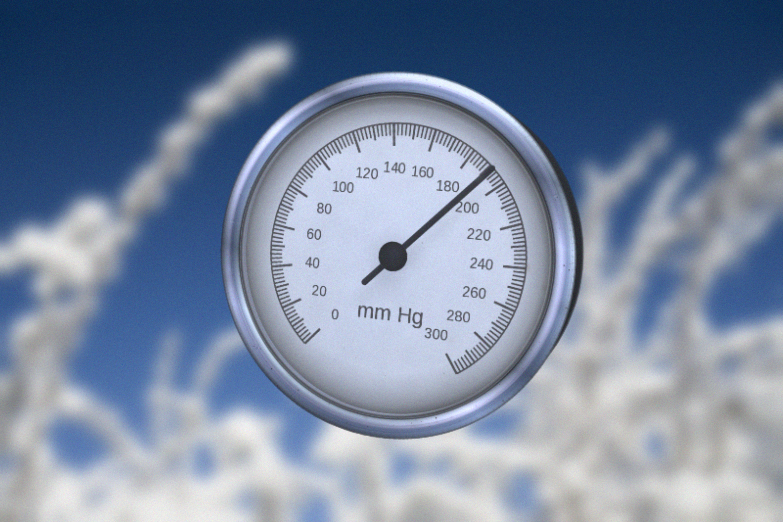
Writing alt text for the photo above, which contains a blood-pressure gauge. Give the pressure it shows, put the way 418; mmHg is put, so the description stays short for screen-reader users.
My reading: 192; mmHg
